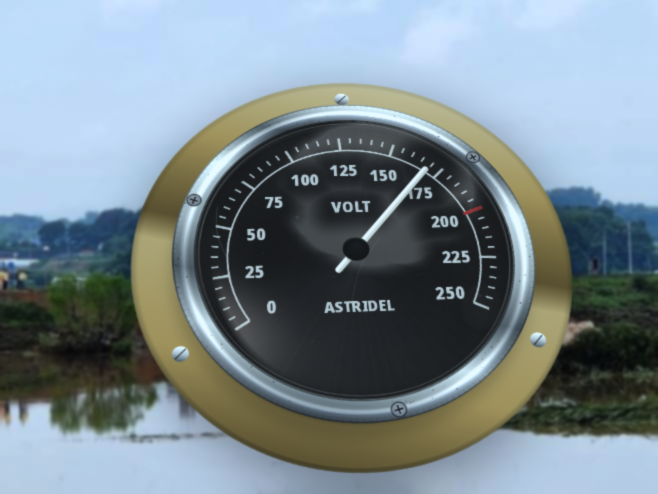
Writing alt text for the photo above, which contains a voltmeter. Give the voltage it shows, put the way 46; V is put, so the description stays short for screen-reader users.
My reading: 170; V
